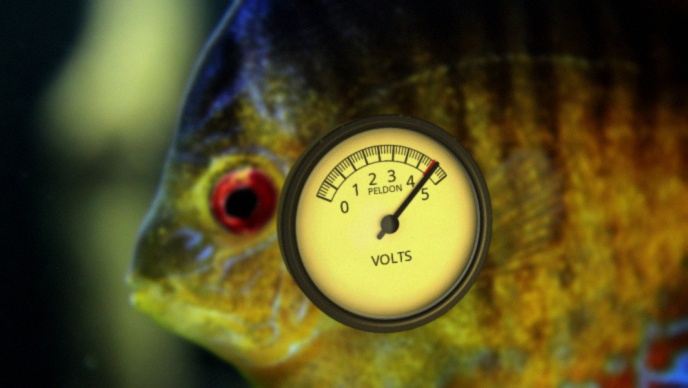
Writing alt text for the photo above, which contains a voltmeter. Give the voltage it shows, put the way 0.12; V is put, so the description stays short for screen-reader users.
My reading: 4.5; V
